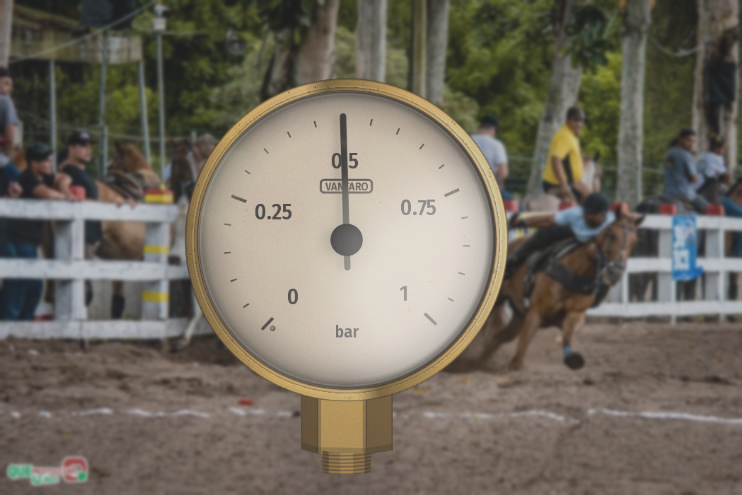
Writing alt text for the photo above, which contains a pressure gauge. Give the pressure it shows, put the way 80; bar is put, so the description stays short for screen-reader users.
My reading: 0.5; bar
